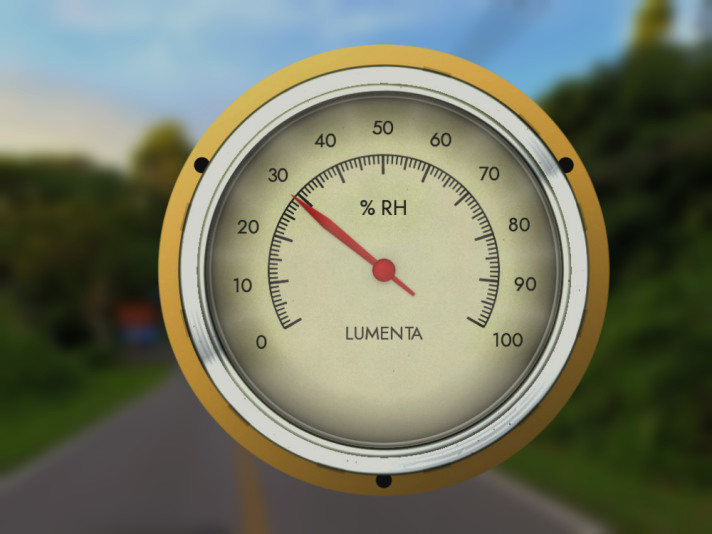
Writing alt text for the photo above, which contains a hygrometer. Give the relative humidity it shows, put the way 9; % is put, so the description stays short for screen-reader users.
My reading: 29; %
